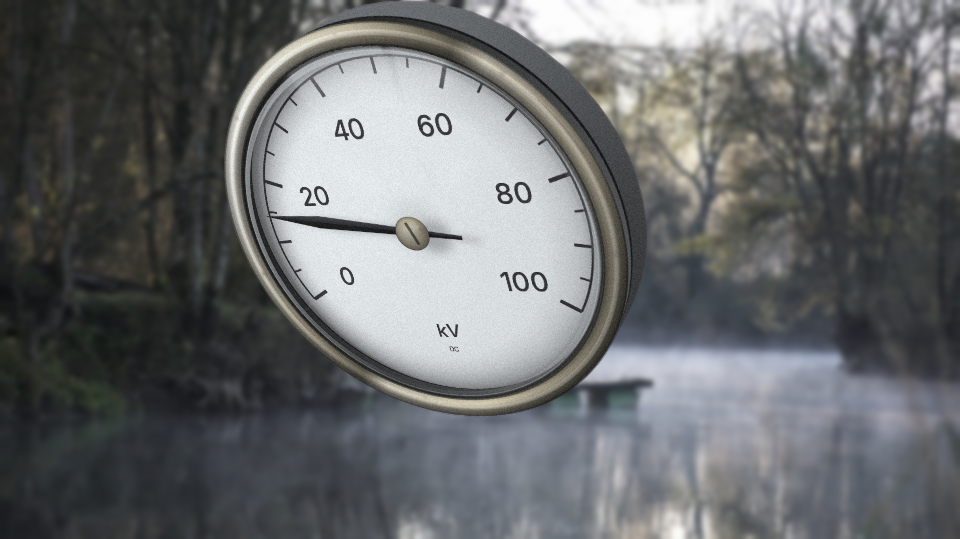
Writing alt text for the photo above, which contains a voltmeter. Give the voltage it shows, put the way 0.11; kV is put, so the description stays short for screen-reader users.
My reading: 15; kV
